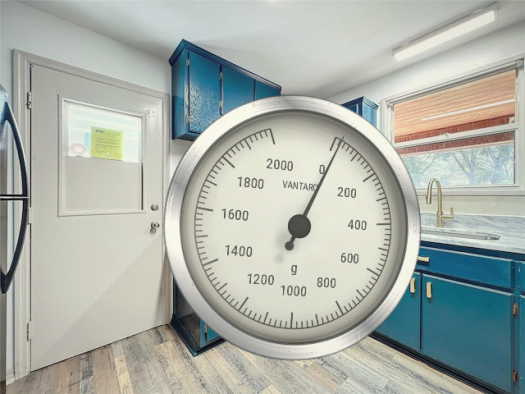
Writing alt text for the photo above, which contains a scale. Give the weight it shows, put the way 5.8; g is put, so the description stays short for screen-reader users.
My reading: 20; g
